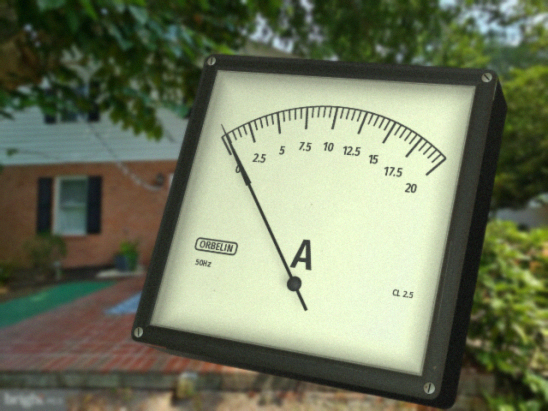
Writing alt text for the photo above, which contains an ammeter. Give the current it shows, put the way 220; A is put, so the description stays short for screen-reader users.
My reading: 0.5; A
